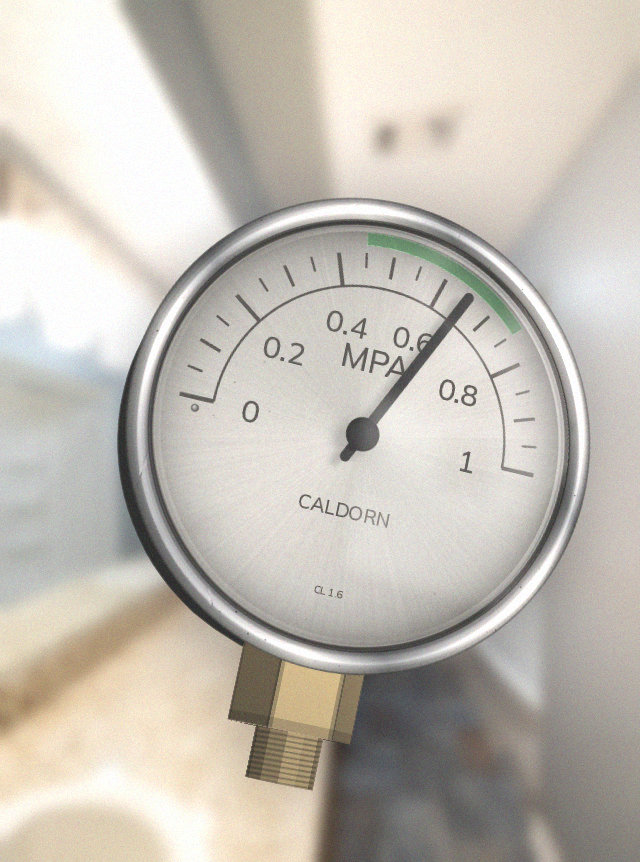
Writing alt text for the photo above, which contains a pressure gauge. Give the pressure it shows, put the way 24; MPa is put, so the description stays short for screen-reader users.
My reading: 0.65; MPa
